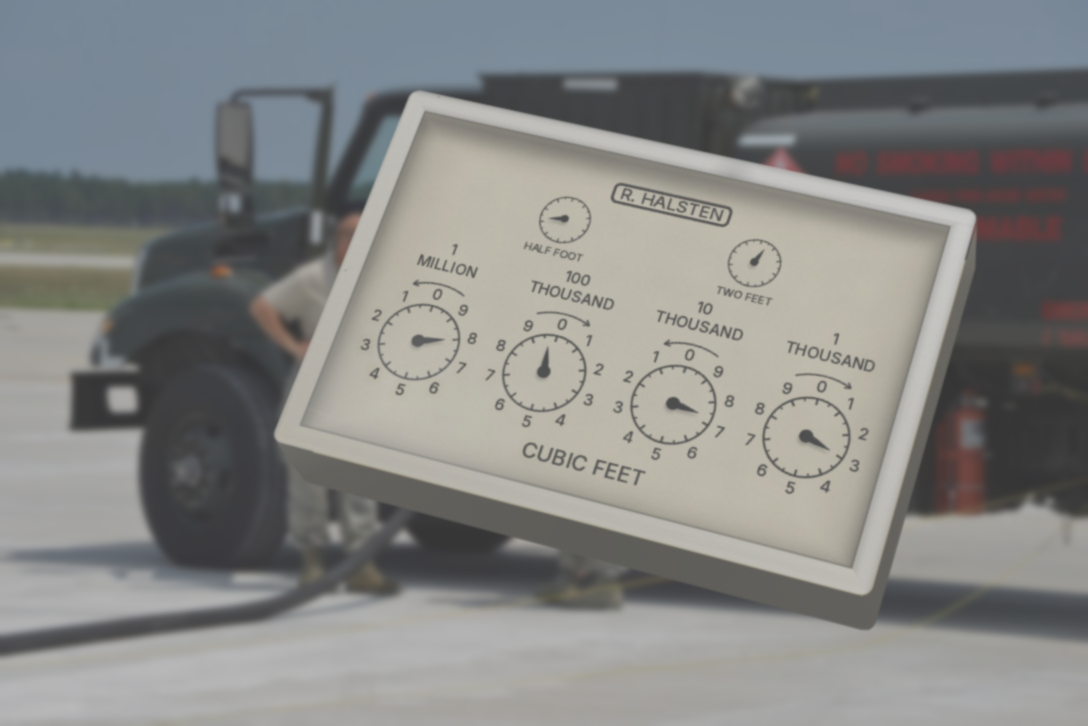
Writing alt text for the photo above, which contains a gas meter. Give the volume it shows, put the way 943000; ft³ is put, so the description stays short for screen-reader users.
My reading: 797300; ft³
